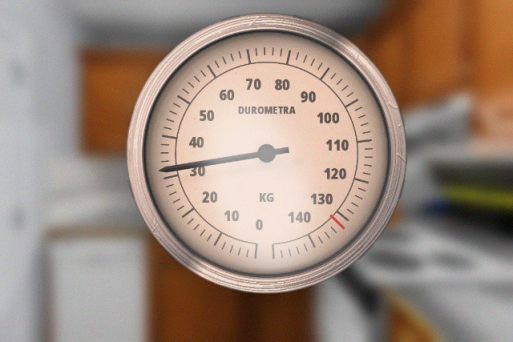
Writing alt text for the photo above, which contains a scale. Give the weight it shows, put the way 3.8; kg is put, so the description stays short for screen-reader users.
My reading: 32; kg
